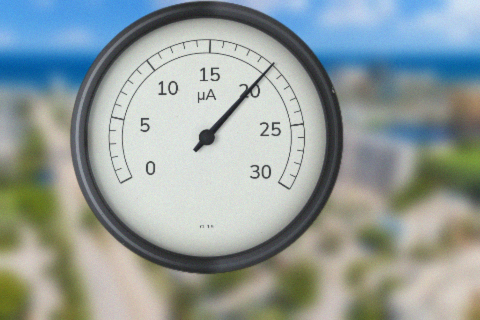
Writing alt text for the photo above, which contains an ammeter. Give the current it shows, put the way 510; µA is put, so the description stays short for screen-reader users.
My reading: 20; µA
